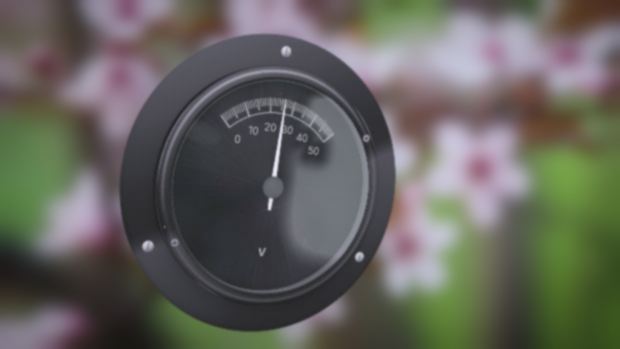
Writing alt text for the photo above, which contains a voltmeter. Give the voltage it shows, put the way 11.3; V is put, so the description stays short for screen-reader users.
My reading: 25; V
